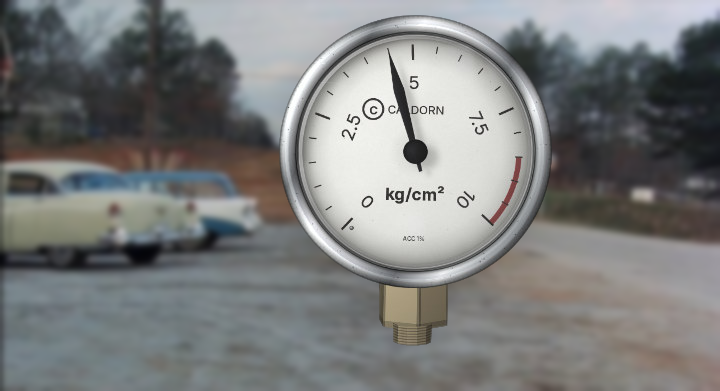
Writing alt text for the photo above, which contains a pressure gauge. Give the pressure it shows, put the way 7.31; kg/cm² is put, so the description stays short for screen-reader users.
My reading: 4.5; kg/cm²
